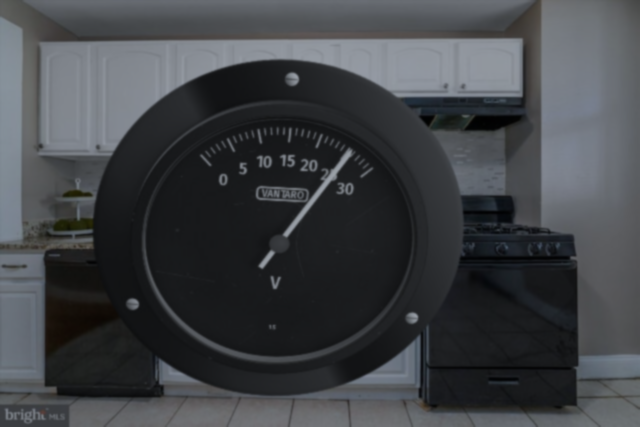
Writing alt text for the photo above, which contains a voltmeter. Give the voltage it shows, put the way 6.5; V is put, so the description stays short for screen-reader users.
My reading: 25; V
